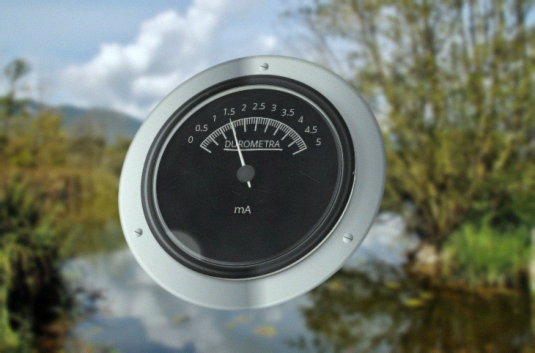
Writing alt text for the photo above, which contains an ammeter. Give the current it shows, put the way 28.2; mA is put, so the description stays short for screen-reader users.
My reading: 1.5; mA
